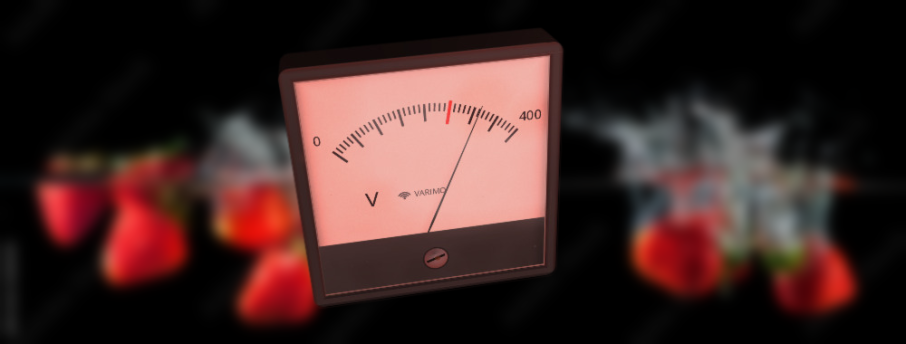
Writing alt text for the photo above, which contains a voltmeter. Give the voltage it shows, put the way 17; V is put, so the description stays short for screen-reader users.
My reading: 310; V
